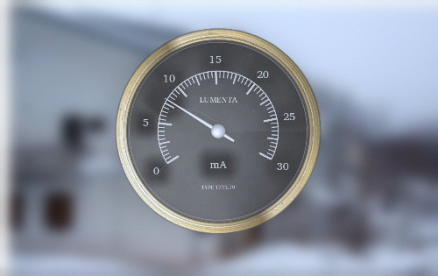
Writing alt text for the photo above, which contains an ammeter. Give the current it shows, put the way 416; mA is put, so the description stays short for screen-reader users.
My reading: 8; mA
